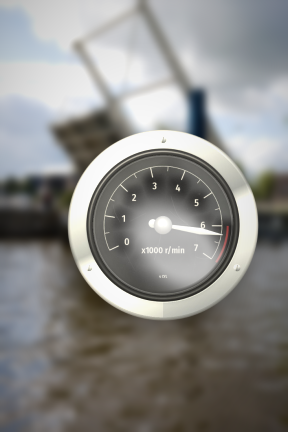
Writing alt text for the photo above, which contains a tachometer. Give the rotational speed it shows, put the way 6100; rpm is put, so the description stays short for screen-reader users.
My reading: 6250; rpm
